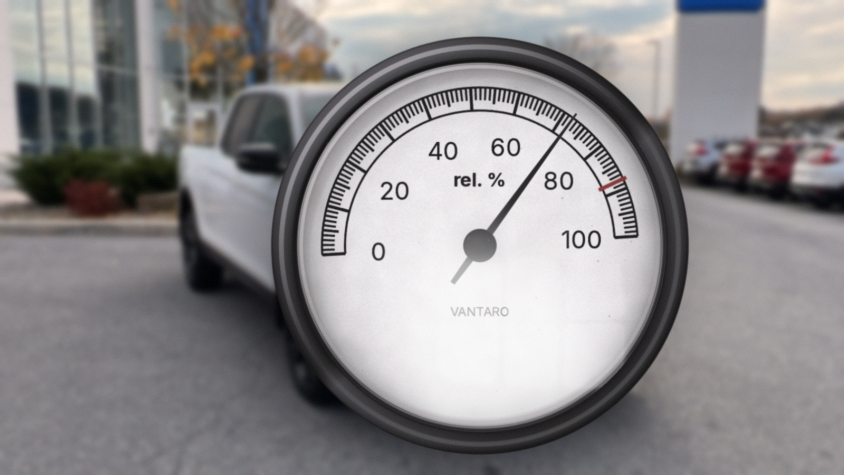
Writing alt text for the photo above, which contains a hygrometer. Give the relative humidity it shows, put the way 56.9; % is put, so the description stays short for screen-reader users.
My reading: 72; %
